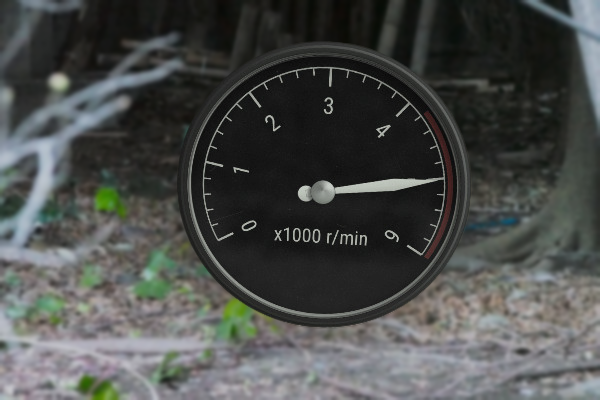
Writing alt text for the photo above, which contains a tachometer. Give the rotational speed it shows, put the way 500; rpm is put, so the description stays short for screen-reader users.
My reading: 5000; rpm
